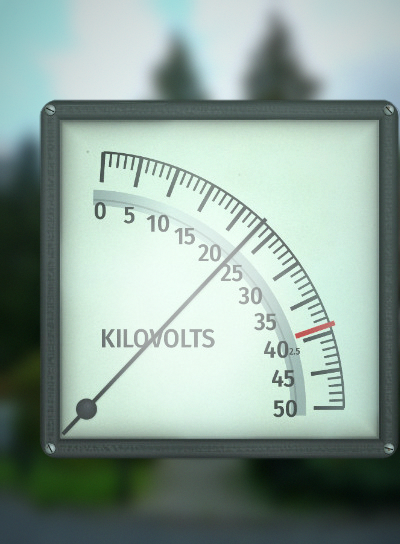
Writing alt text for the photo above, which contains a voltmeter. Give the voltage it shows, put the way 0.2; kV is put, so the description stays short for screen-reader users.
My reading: 23; kV
